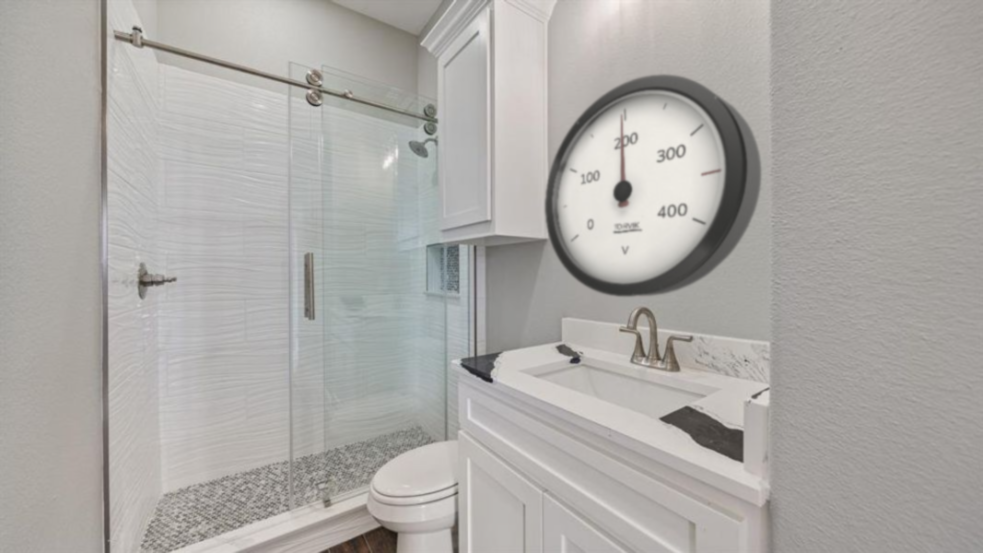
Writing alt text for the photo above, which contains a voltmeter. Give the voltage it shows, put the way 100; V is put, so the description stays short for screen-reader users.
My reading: 200; V
